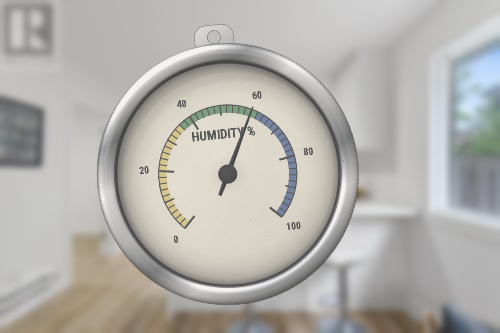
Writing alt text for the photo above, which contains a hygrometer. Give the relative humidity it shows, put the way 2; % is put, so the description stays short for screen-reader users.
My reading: 60; %
